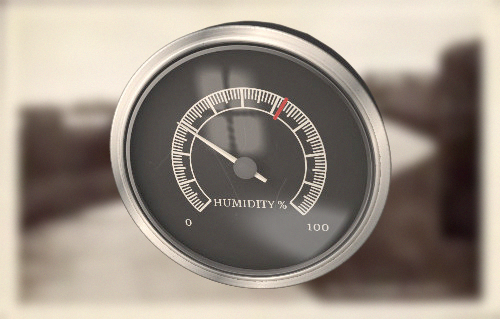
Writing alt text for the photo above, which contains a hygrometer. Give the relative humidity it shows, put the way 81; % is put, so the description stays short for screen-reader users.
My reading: 30; %
